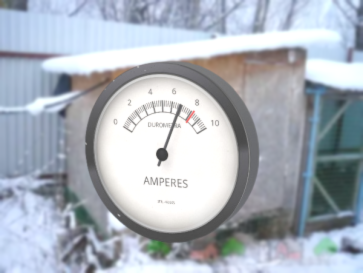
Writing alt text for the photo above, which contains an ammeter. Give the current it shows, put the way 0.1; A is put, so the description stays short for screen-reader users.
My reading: 7; A
